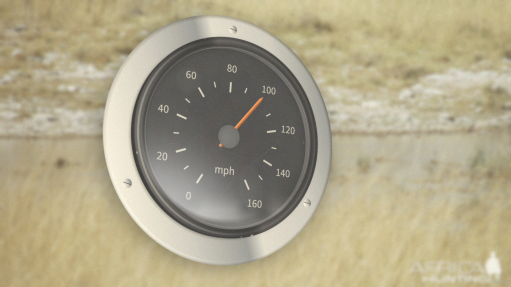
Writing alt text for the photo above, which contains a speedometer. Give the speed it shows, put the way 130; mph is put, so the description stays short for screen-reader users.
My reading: 100; mph
